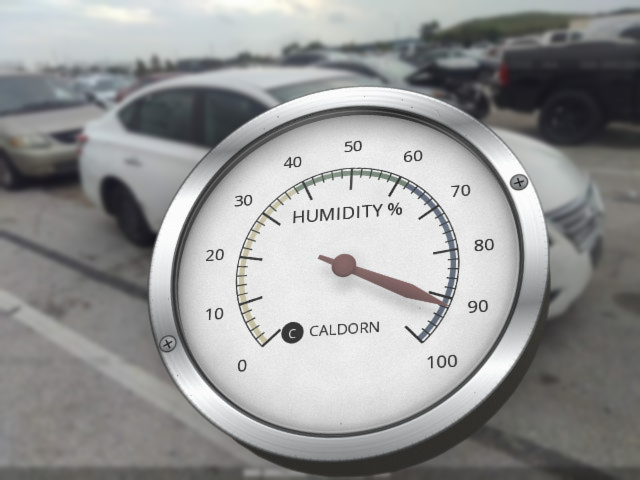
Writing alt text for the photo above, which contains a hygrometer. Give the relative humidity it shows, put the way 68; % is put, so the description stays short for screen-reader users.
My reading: 92; %
